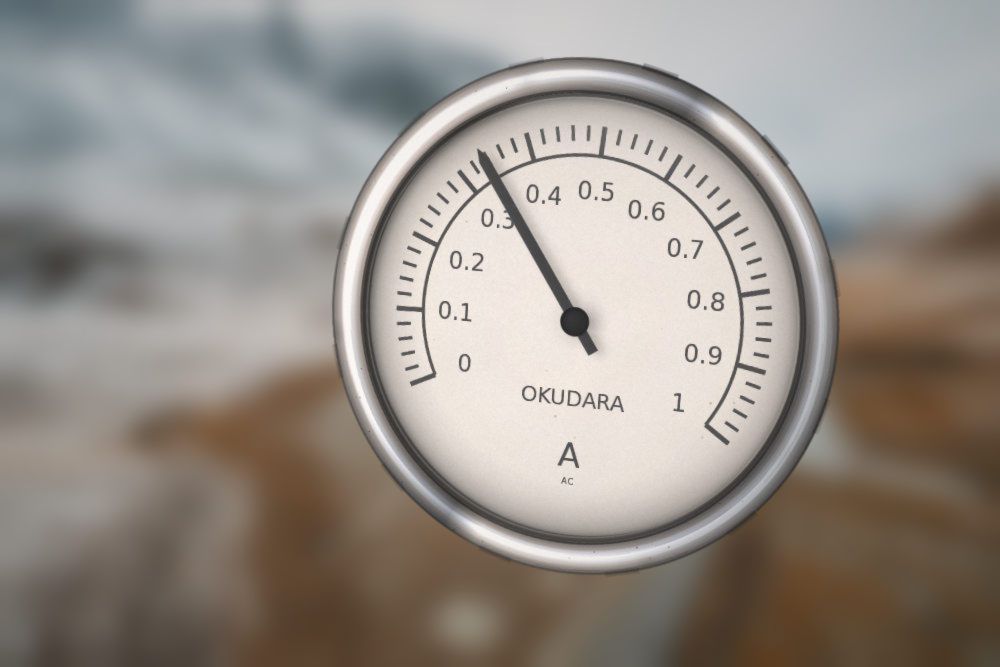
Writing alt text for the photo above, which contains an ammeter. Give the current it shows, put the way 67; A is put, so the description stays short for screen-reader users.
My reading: 0.34; A
